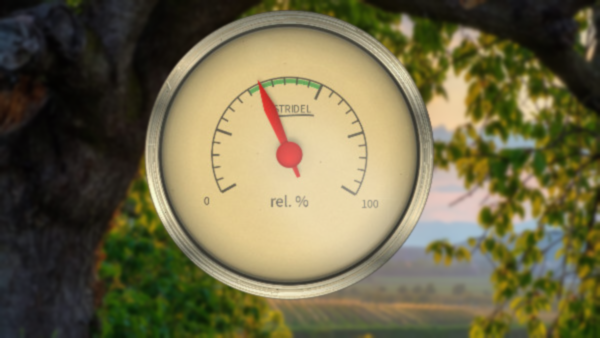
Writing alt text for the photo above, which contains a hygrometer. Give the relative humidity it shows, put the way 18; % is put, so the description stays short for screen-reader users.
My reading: 40; %
